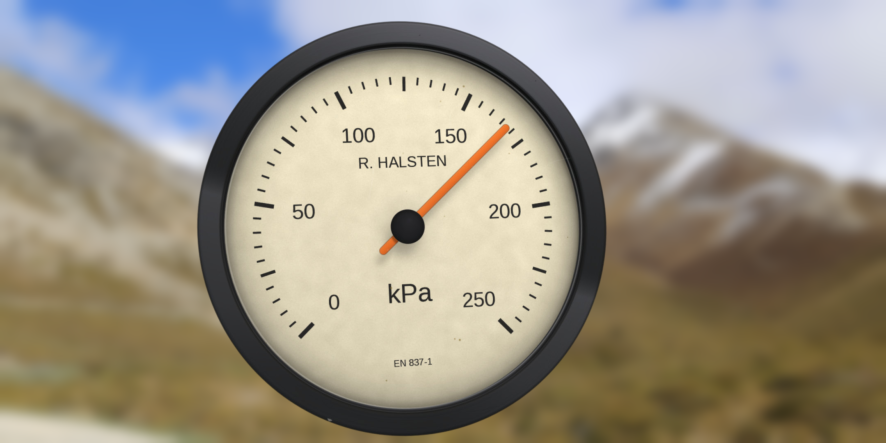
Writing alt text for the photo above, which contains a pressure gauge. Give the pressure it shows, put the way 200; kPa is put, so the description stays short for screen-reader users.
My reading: 167.5; kPa
